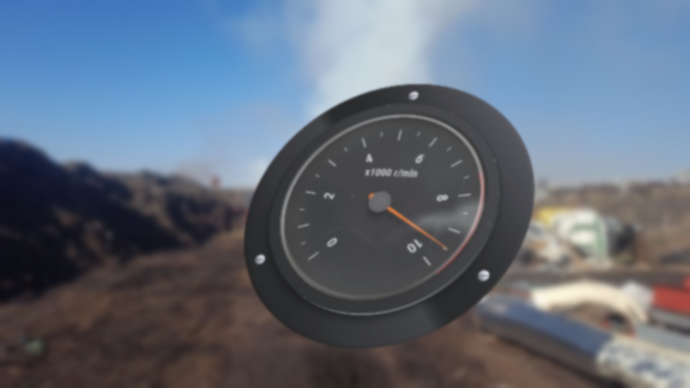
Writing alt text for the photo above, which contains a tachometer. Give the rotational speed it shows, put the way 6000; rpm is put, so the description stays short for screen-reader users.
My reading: 9500; rpm
